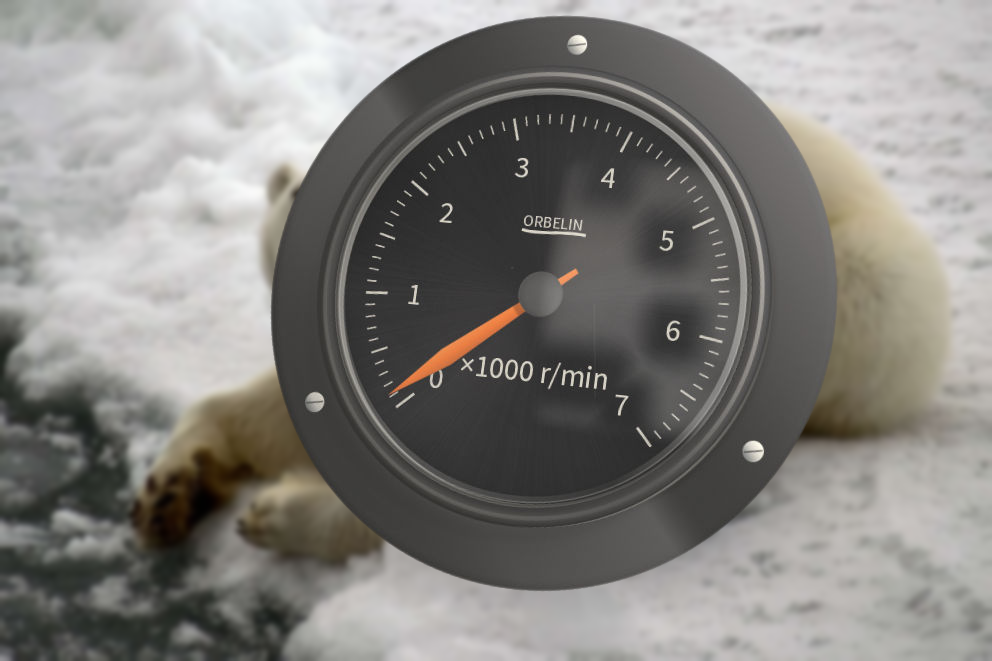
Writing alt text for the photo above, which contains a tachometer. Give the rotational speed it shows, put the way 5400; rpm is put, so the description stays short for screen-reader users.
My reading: 100; rpm
